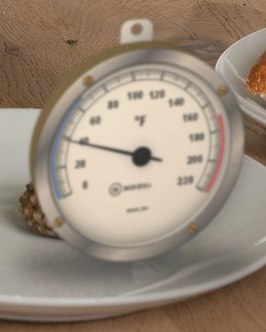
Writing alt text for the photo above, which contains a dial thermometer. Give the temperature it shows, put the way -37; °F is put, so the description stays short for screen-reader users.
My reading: 40; °F
